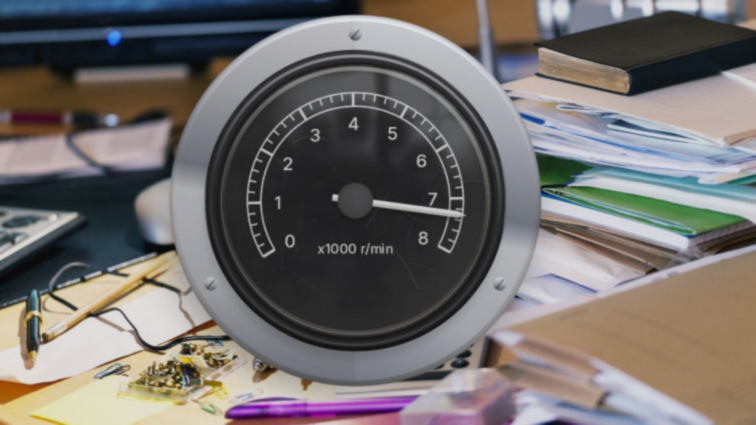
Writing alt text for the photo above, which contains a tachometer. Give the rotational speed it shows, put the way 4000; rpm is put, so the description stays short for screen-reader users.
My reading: 7300; rpm
